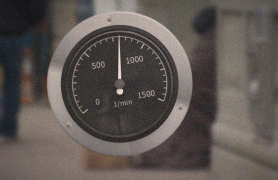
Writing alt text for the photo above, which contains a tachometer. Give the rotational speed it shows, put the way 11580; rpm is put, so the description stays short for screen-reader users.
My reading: 800; rpm
